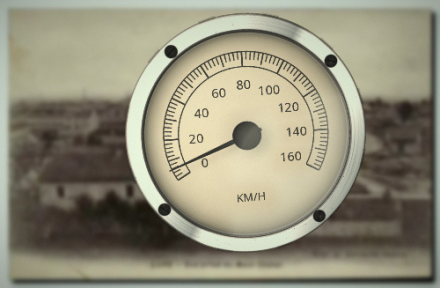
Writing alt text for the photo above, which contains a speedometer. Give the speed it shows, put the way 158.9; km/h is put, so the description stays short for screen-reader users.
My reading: 6; km/h
